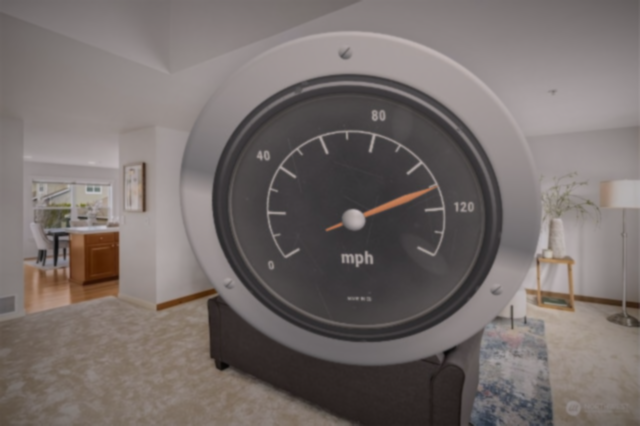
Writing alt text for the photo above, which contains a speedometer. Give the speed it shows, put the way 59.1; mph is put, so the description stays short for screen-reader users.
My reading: 110; mph
